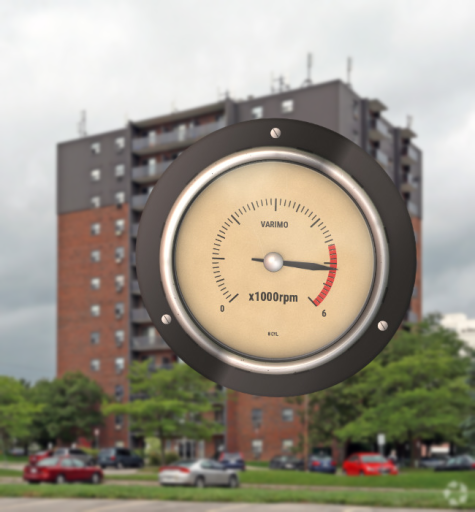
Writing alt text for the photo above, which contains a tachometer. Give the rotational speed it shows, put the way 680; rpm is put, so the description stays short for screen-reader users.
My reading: 5100; rpm
